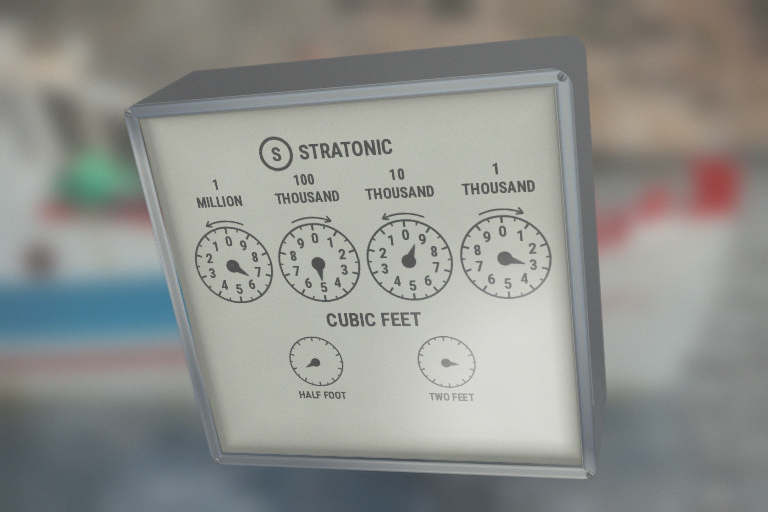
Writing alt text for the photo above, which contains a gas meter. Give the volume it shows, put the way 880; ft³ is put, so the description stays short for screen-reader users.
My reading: 649300; ft³
